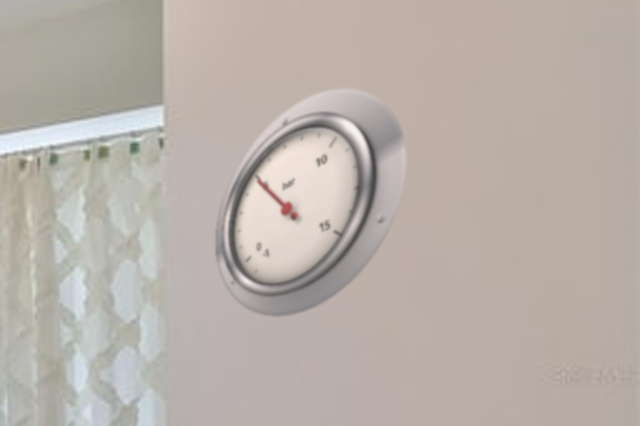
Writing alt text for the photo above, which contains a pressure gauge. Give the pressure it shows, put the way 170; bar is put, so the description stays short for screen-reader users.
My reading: 5; bar
